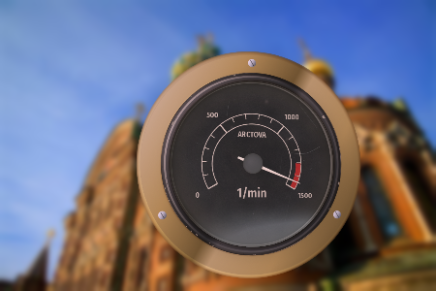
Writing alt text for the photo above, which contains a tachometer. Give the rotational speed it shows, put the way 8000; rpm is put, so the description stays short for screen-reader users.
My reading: 1450; rpm
